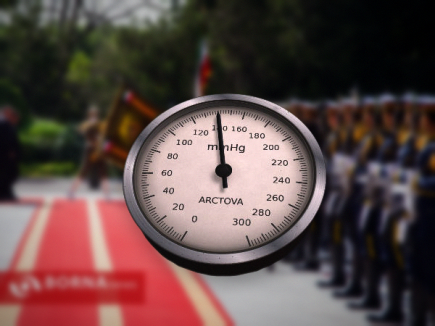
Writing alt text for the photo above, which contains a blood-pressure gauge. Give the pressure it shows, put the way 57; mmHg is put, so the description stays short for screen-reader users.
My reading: 140; mmHg
